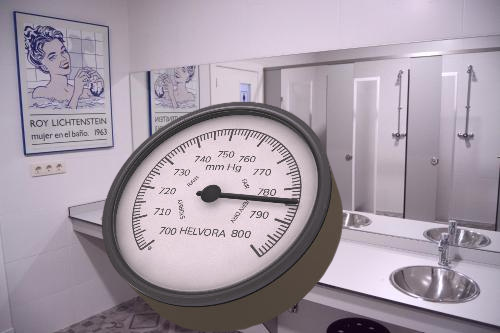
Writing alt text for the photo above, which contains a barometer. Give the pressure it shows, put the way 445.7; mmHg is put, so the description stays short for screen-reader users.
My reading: 785; mmHg
